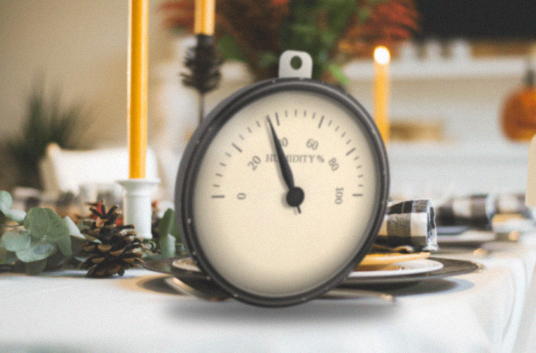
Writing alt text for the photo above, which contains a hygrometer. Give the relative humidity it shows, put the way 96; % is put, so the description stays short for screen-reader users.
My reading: 36; %
